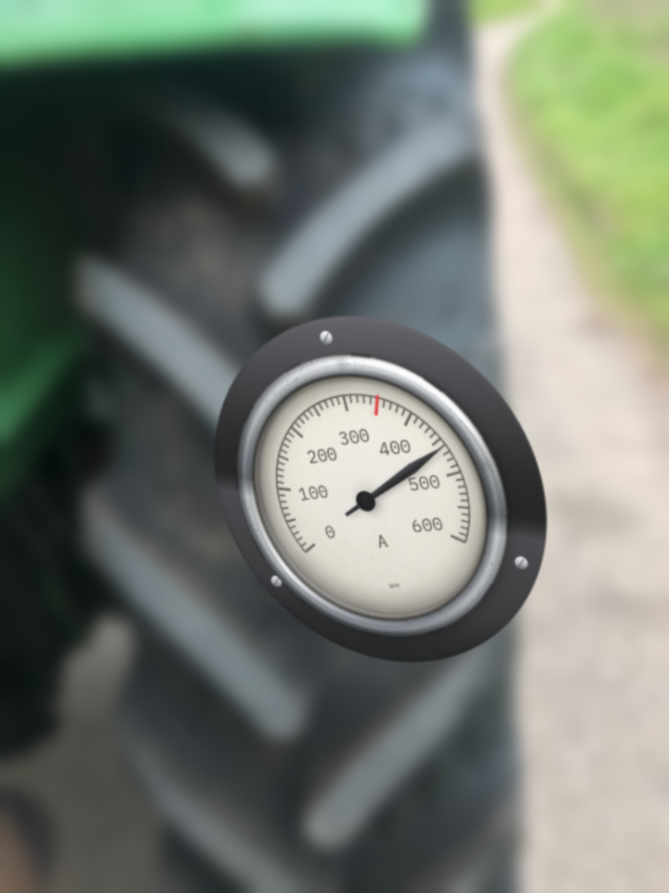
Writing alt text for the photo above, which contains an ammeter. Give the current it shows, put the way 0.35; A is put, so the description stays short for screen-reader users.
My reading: 460; A
